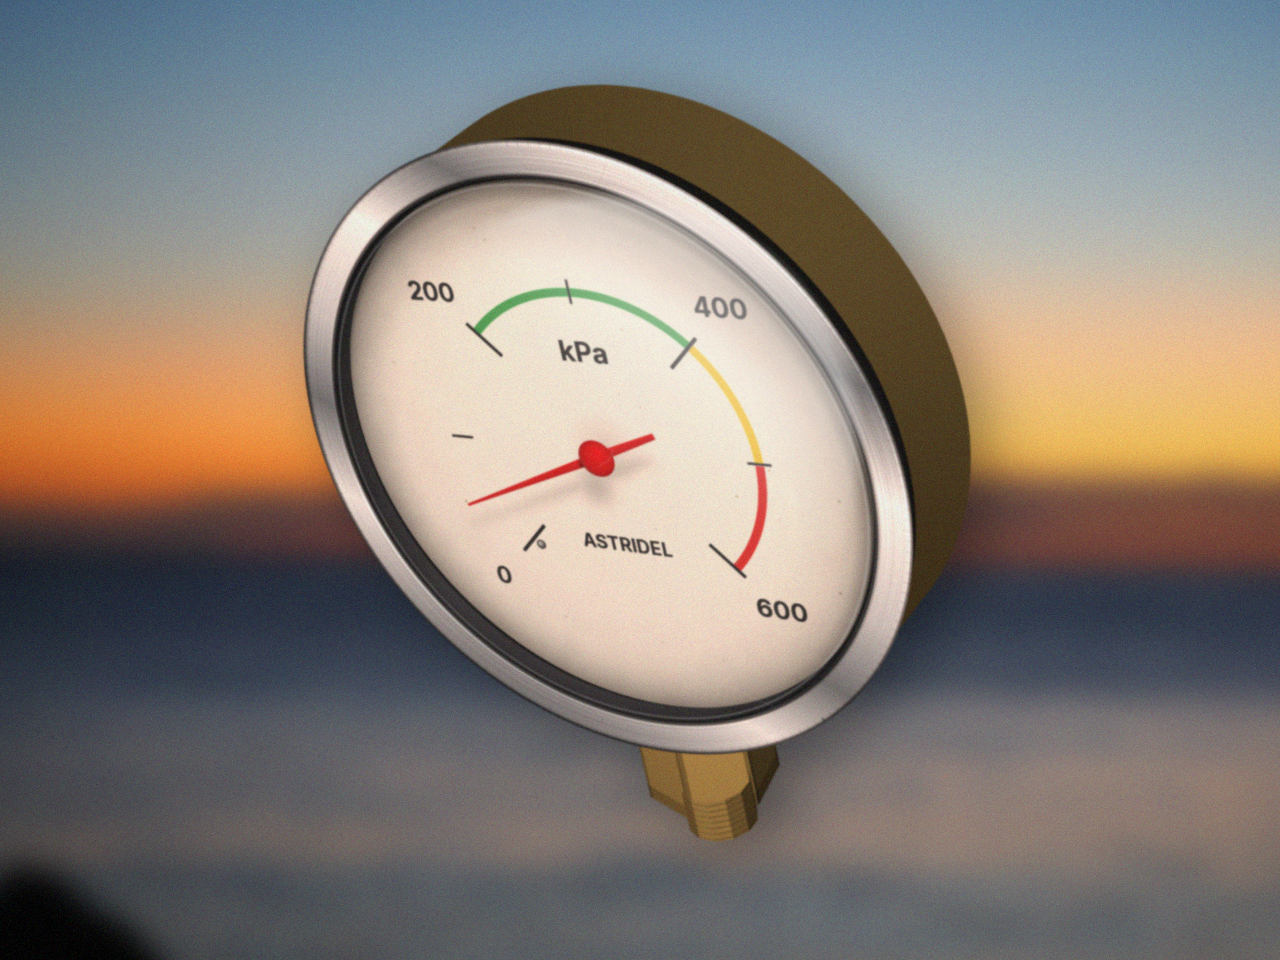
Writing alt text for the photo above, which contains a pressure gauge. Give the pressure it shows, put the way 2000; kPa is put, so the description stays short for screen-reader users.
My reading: 50; kPa
